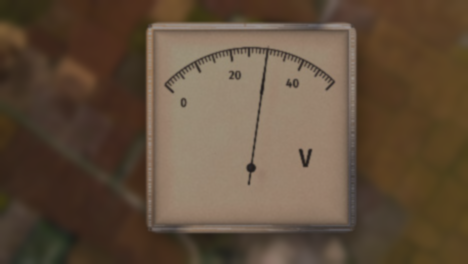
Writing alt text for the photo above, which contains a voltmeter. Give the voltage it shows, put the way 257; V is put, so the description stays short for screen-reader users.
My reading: 30; V
